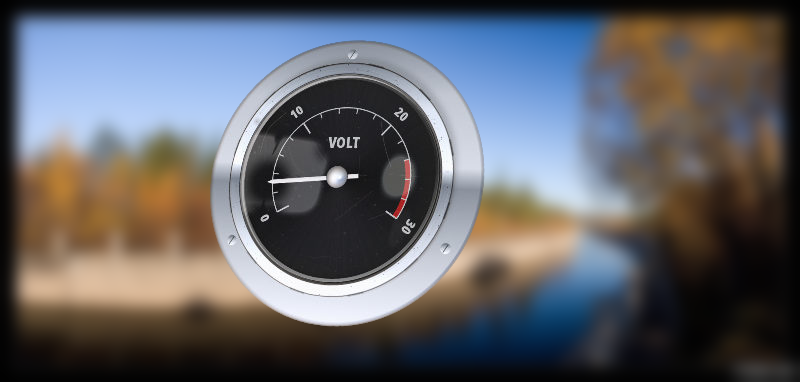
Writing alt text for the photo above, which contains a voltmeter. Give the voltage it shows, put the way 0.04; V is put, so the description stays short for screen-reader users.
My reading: 3; V
